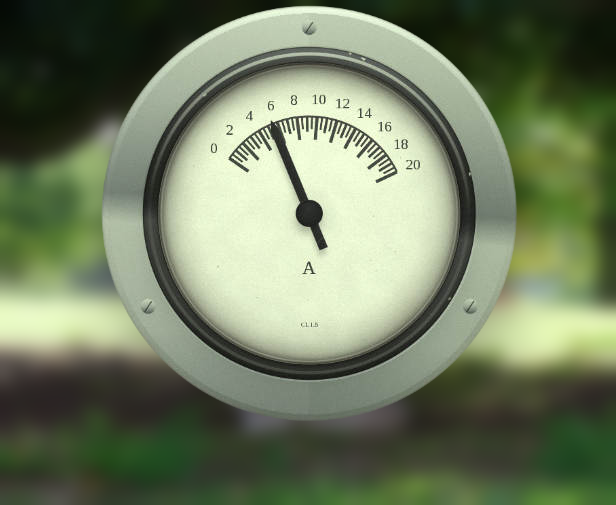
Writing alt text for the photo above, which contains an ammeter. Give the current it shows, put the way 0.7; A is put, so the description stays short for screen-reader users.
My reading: 5.5; A
